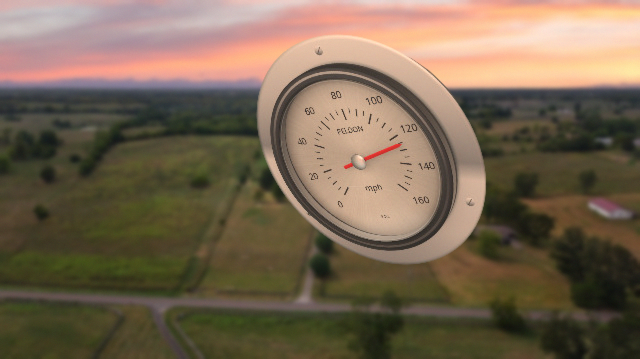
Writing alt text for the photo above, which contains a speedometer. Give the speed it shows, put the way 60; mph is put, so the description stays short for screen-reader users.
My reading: 125; mph
